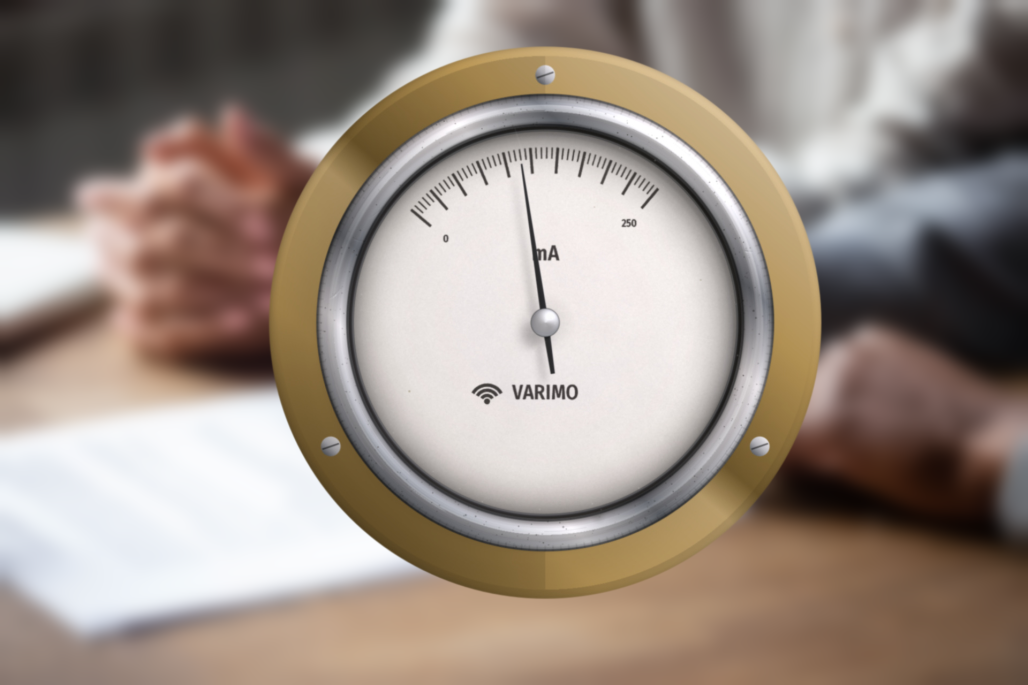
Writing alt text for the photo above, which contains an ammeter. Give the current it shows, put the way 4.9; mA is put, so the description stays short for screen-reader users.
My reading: 115; mA
